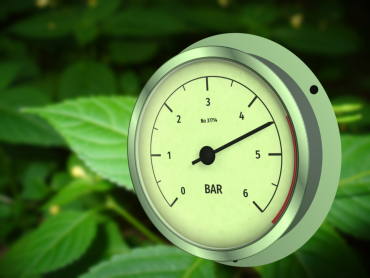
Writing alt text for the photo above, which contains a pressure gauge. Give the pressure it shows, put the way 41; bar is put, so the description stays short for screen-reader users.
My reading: 4.5; bar
